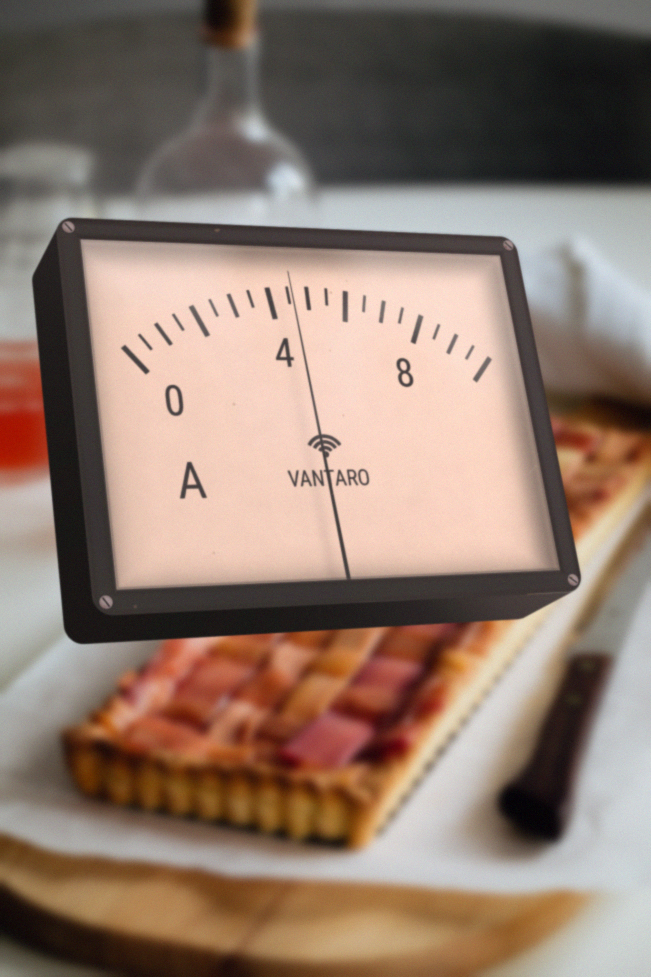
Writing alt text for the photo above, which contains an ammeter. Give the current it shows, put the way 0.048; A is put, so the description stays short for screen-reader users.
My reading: 4.5; A
